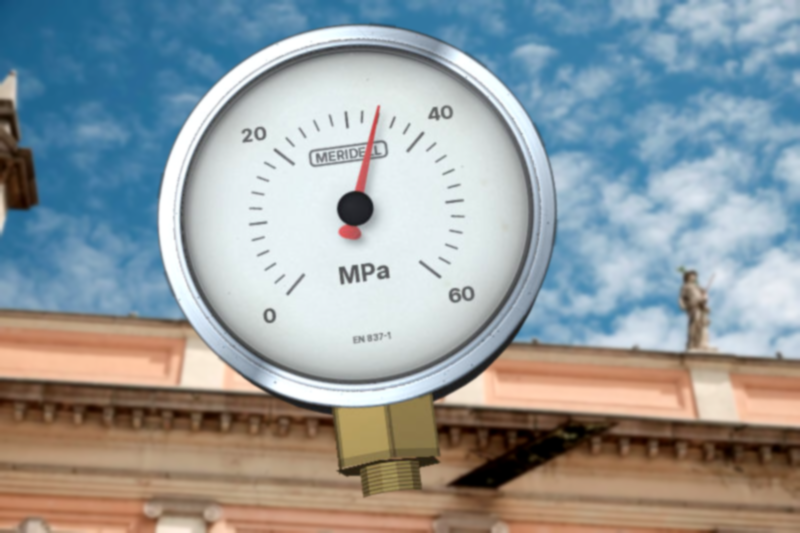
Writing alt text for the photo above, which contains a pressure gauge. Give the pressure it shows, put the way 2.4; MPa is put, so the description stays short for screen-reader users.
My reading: 34; MPa
